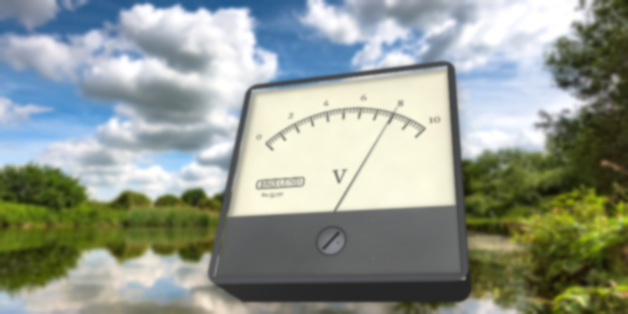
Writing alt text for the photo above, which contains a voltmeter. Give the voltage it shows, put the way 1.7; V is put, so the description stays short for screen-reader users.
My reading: 8; V
